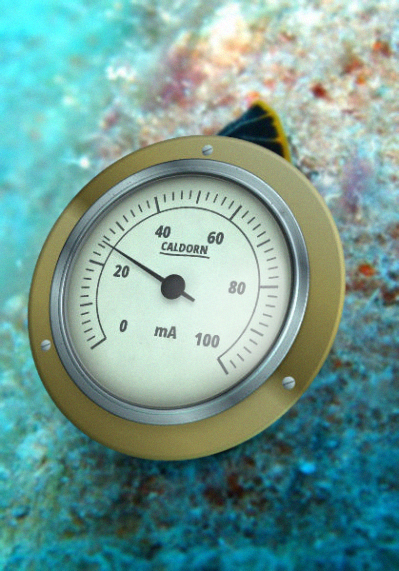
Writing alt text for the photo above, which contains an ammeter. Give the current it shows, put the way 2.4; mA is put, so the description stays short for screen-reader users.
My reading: 25; mA
